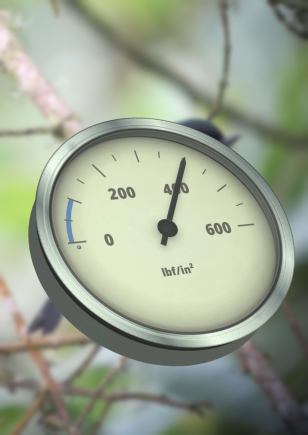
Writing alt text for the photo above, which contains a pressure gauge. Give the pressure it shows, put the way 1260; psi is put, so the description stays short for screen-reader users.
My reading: 400; psi
